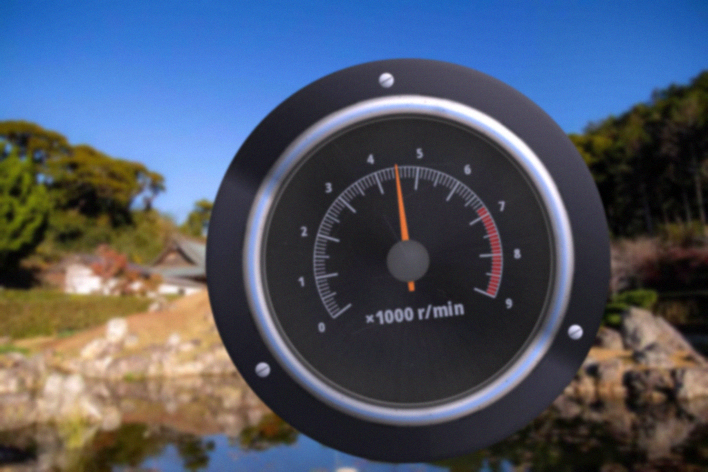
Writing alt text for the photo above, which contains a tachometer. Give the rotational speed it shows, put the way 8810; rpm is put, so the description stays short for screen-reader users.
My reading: 4500; rpm
